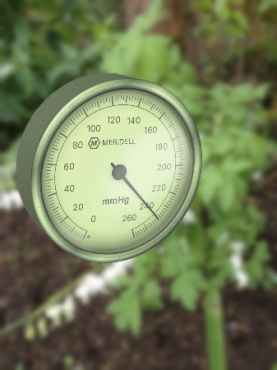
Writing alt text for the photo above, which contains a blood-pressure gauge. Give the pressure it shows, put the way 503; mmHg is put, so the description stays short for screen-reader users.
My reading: 240; mmHg
